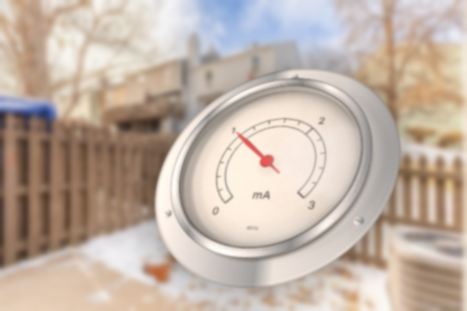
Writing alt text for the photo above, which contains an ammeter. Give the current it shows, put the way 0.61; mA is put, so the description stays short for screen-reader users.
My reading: 1; mA
